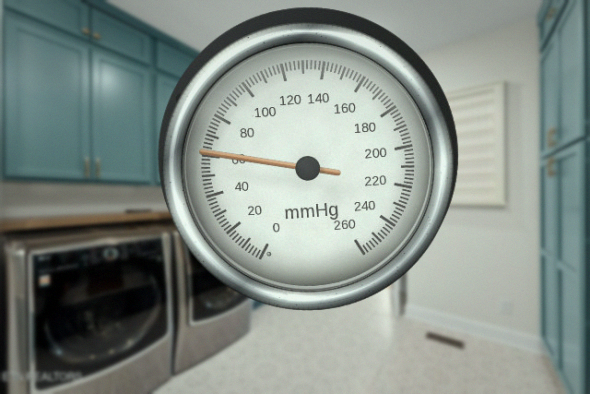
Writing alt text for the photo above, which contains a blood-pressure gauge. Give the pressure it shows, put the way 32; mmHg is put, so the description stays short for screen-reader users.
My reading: 62; mmHg
